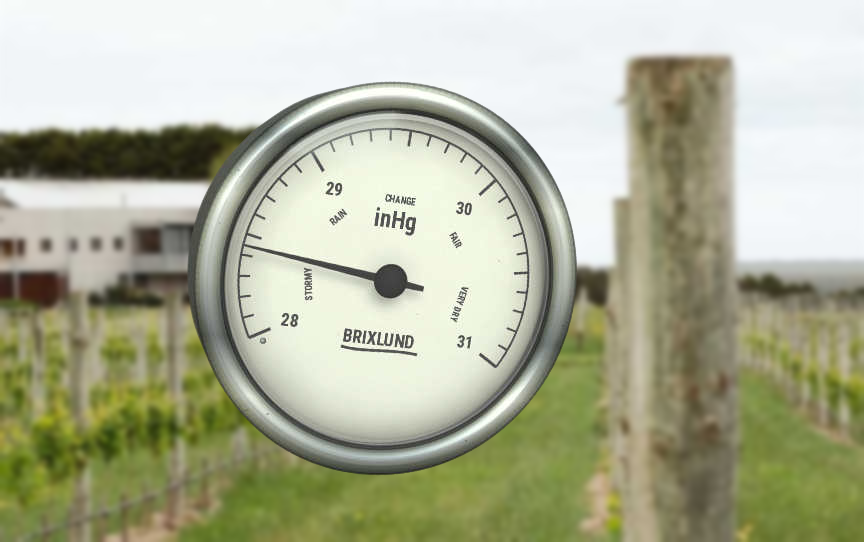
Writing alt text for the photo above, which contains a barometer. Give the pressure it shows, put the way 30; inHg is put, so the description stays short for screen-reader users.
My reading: 28.45; inHg
